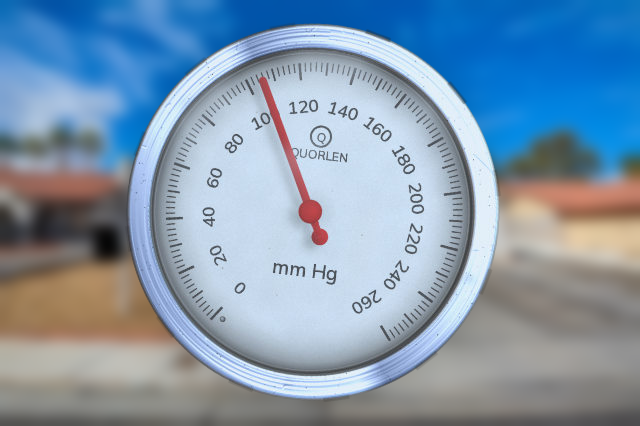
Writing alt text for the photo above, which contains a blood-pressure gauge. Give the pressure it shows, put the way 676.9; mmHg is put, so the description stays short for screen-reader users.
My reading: 106; mmHg
